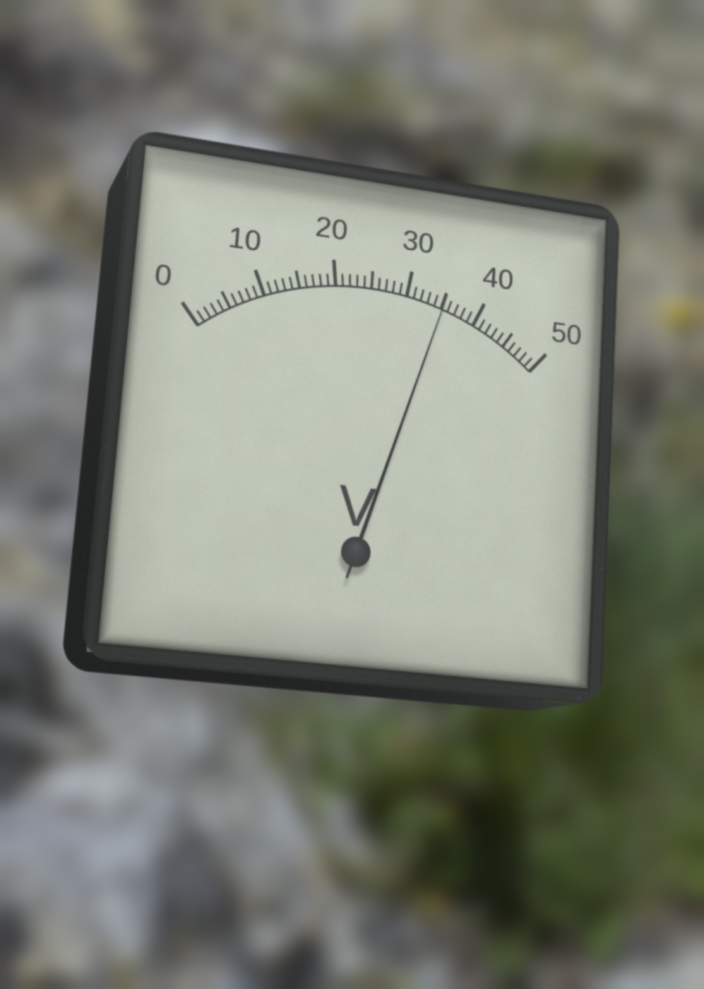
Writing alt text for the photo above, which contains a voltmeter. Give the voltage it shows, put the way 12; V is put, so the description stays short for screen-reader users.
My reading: 35; V
